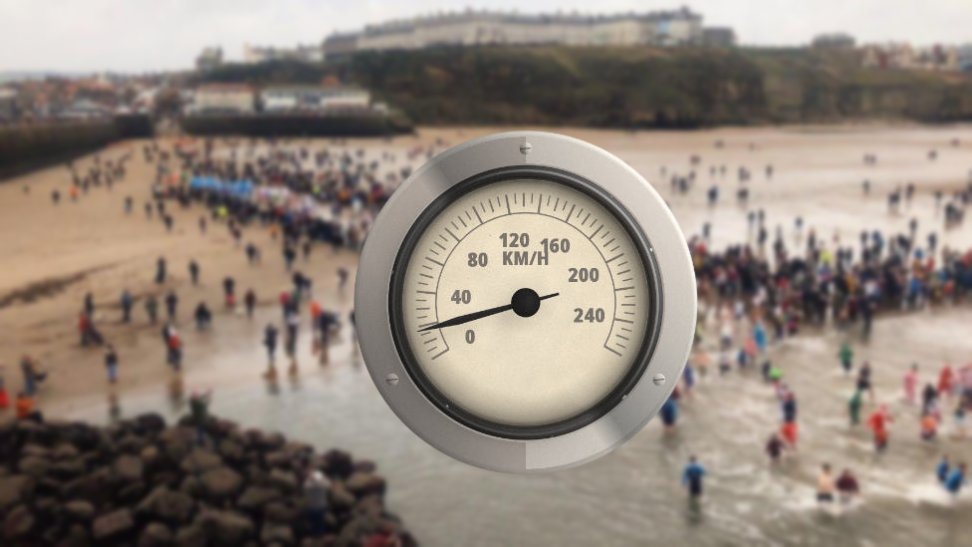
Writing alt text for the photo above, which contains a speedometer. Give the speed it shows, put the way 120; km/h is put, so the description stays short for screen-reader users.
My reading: 17.5; km/h
